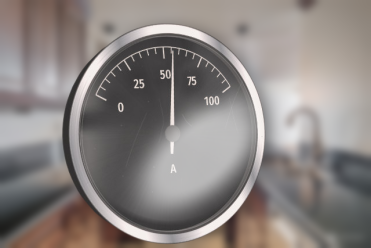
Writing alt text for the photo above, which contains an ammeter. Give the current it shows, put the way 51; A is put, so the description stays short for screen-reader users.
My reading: 55; A
